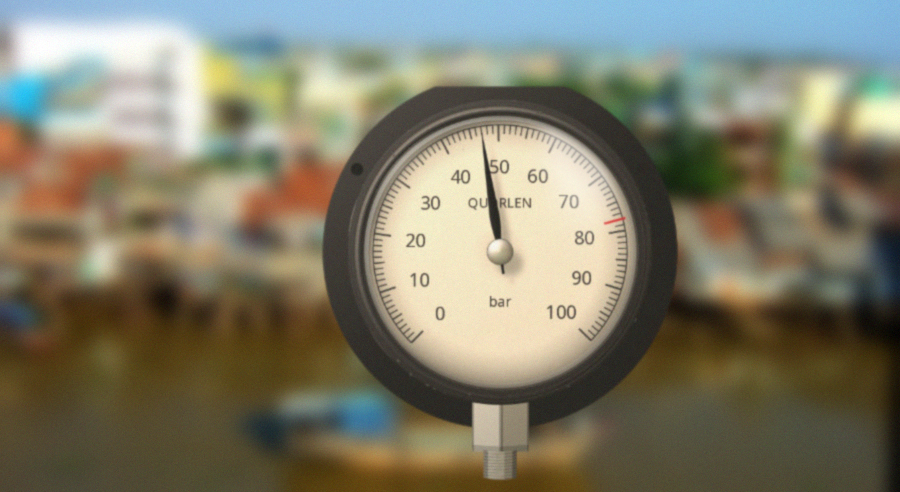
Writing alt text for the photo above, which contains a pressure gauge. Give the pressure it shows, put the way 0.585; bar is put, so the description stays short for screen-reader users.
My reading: 47; bar
